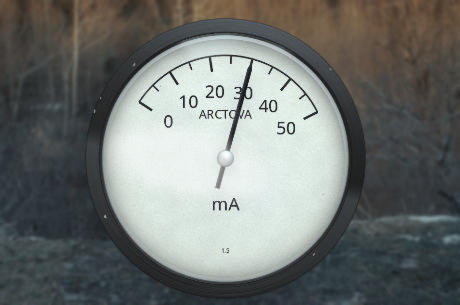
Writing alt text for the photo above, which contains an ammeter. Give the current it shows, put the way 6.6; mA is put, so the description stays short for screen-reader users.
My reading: 30; mA
